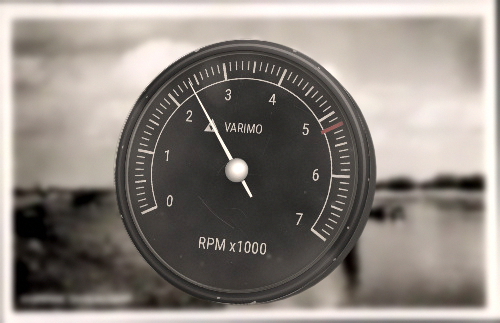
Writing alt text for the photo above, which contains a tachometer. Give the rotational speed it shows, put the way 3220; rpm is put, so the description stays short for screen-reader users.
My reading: 2400; rpm
